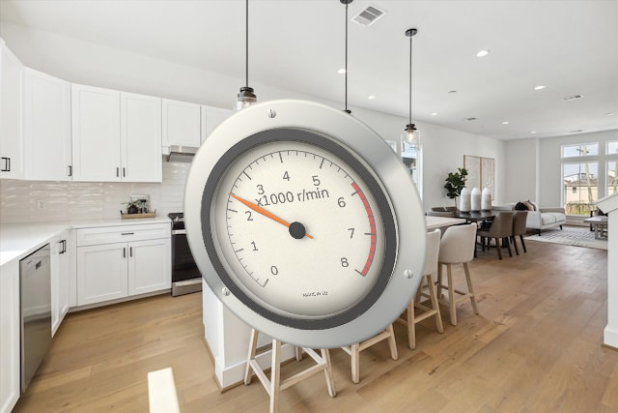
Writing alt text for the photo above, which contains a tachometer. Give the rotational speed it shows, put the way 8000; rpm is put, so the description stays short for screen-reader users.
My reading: 2400; rpm
